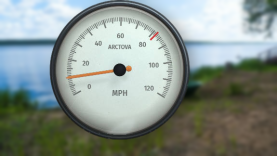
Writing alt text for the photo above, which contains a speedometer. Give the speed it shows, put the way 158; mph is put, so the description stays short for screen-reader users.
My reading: 10; mph
